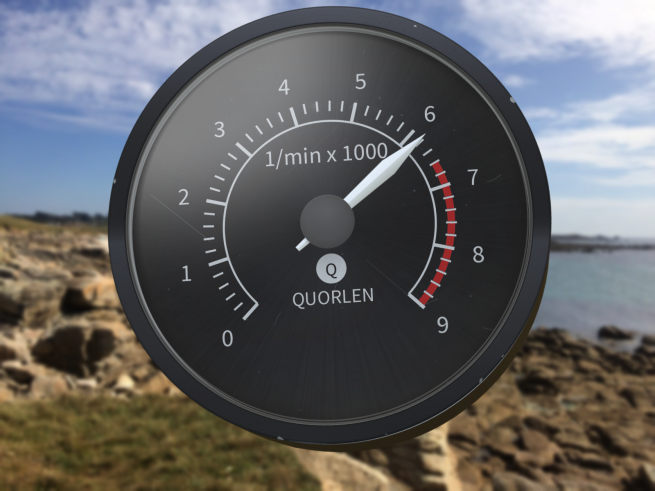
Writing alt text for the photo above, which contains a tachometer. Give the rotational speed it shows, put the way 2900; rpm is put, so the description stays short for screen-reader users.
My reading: 6200; rpm
